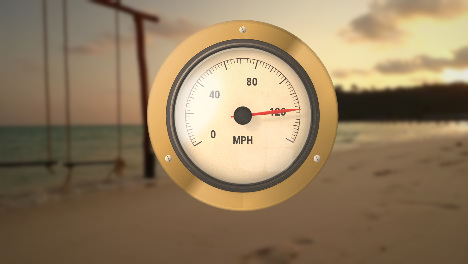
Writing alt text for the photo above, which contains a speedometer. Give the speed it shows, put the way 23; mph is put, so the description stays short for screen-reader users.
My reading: 120; mph
